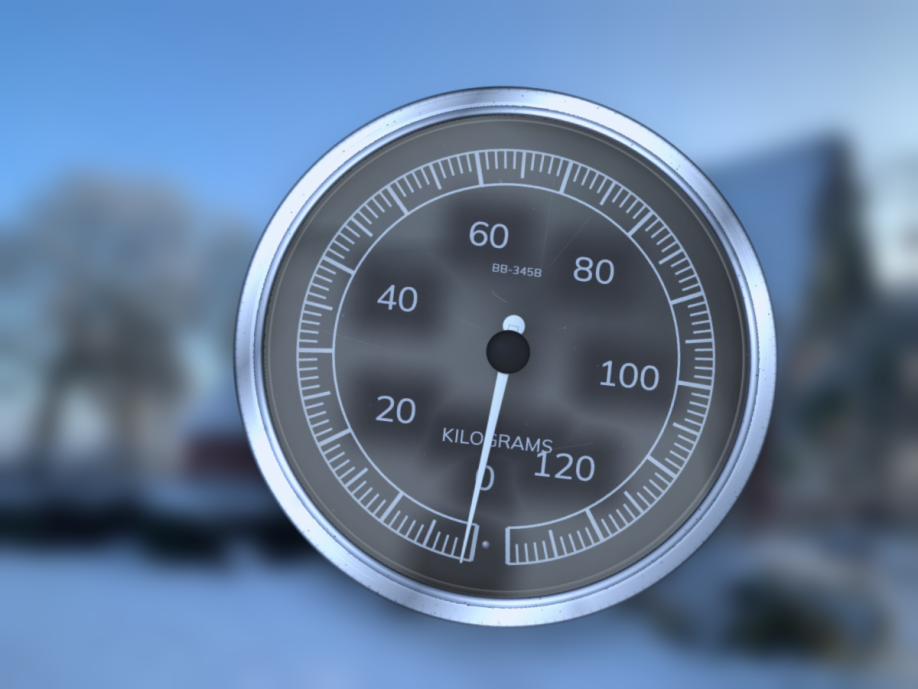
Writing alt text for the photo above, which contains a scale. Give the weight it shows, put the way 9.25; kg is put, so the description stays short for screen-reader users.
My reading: 1; kg
